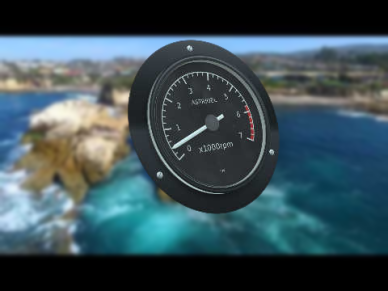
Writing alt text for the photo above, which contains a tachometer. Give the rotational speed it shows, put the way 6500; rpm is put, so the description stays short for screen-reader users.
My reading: 400; rpm
